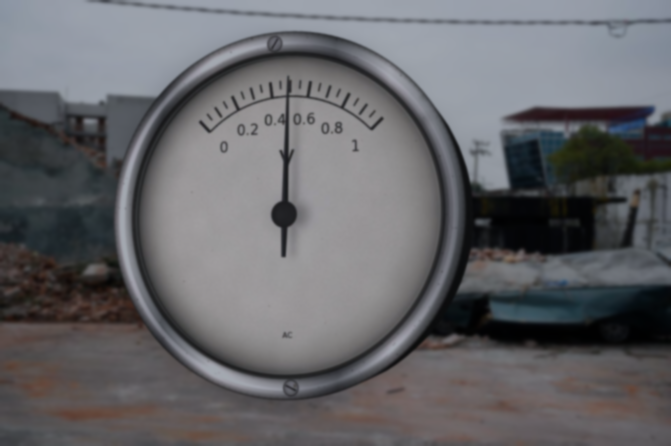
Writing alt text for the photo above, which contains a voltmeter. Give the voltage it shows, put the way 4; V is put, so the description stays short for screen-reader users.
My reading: 0.5; V
